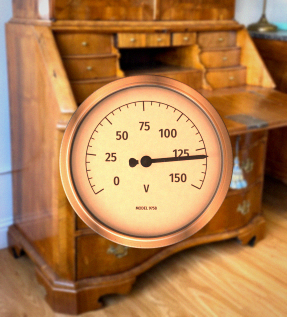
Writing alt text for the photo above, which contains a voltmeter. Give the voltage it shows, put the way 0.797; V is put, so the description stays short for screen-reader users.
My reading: 130; V
